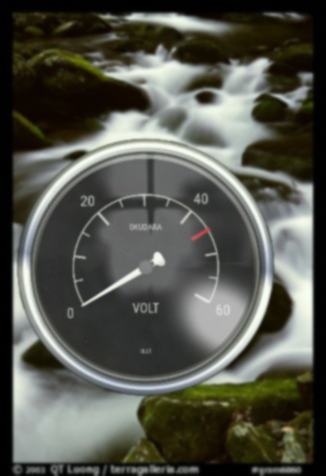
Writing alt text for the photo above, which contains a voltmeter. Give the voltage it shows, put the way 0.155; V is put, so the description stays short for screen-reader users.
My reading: 0; V
